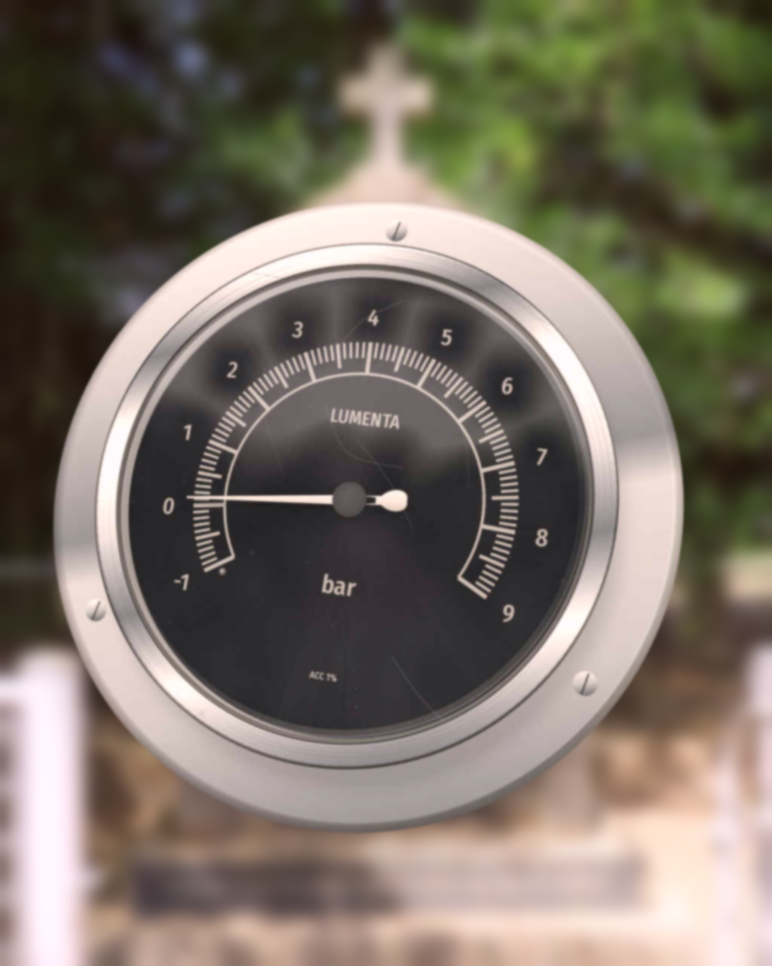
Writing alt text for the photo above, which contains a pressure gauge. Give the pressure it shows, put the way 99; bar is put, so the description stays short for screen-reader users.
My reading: 0.1; bar
